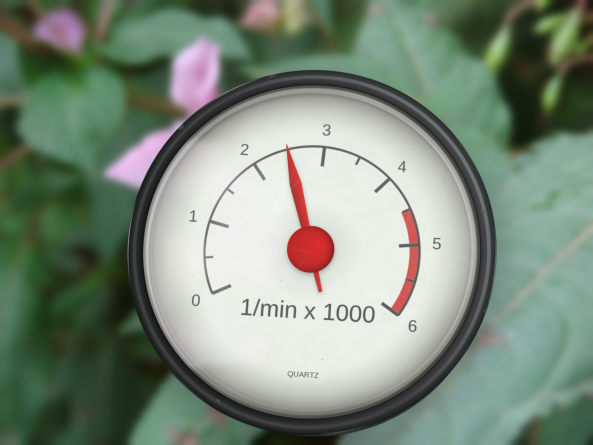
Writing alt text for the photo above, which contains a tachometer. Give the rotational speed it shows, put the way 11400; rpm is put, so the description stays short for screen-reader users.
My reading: 2500; rpm
